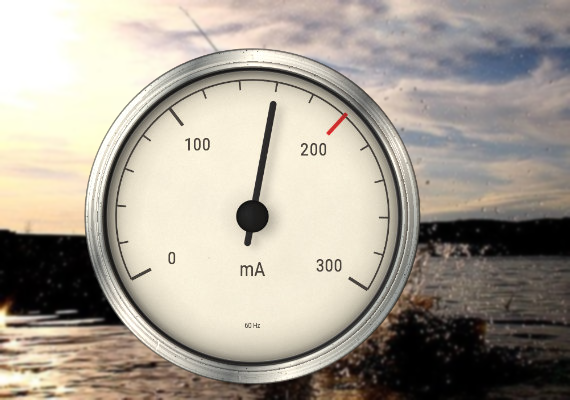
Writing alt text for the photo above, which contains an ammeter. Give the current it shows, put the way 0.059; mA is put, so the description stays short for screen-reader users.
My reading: 160; mA
